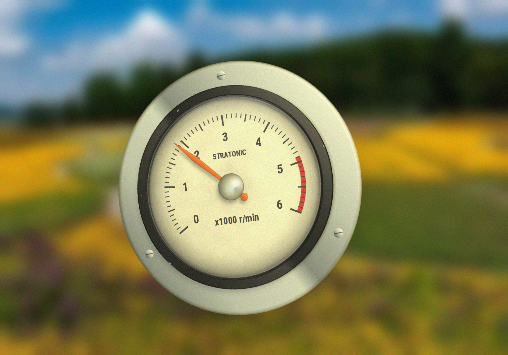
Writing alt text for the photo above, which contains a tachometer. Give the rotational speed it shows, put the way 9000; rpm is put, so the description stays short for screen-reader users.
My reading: 1900; rpm
